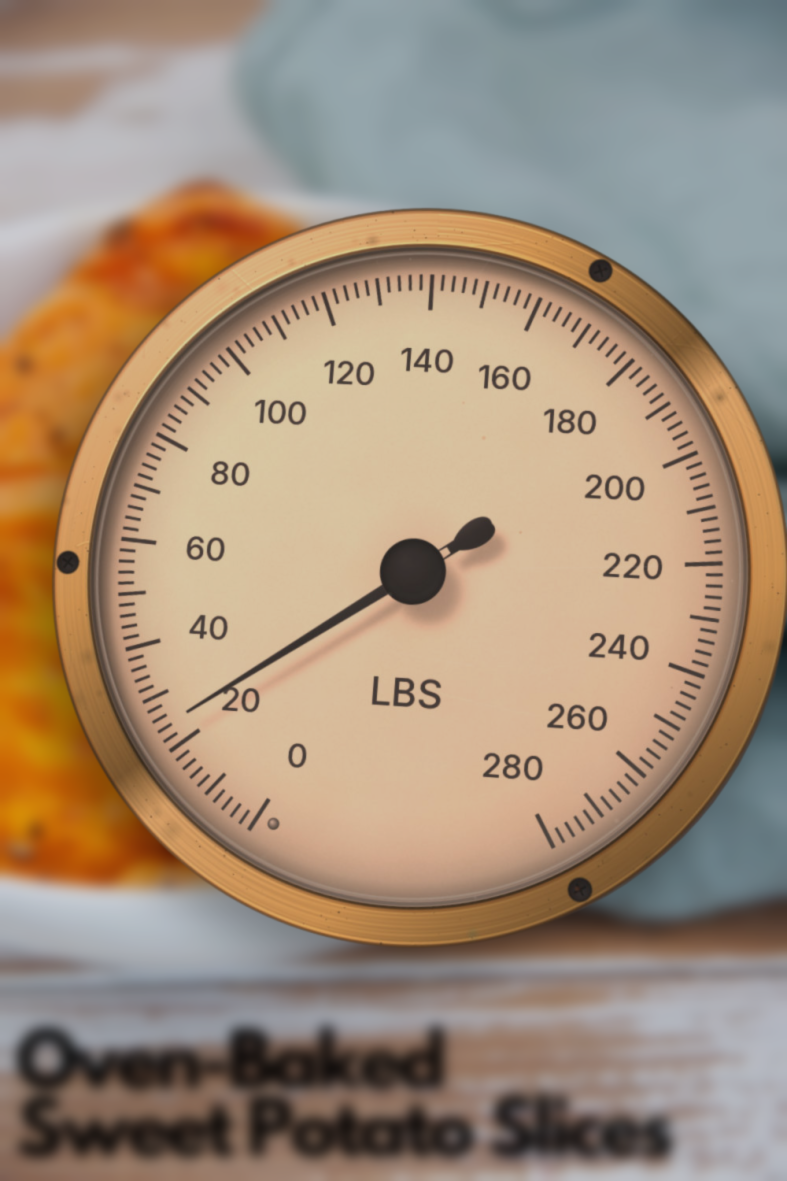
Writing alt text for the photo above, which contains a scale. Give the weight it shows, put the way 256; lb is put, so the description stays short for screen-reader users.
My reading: 24; lb
